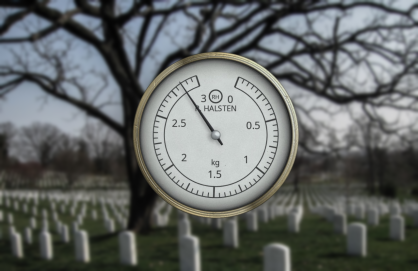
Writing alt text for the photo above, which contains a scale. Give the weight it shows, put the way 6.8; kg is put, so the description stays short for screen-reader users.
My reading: 2.85; kg
